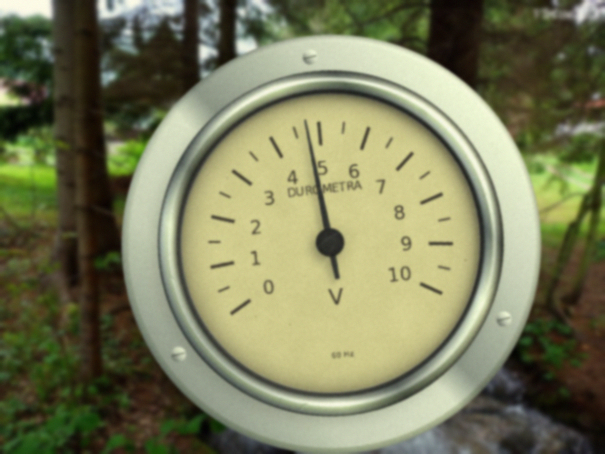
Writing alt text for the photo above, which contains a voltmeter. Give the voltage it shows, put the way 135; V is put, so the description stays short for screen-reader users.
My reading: 4.75; V
